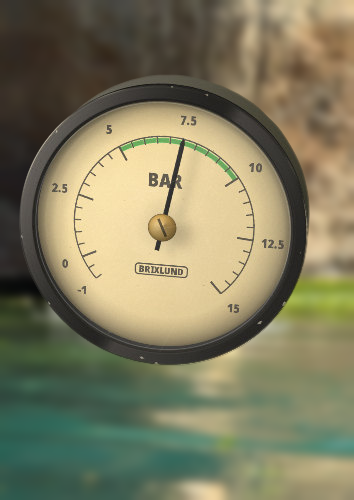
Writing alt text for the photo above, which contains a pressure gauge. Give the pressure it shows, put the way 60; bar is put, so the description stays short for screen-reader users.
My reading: 7.5; bar
